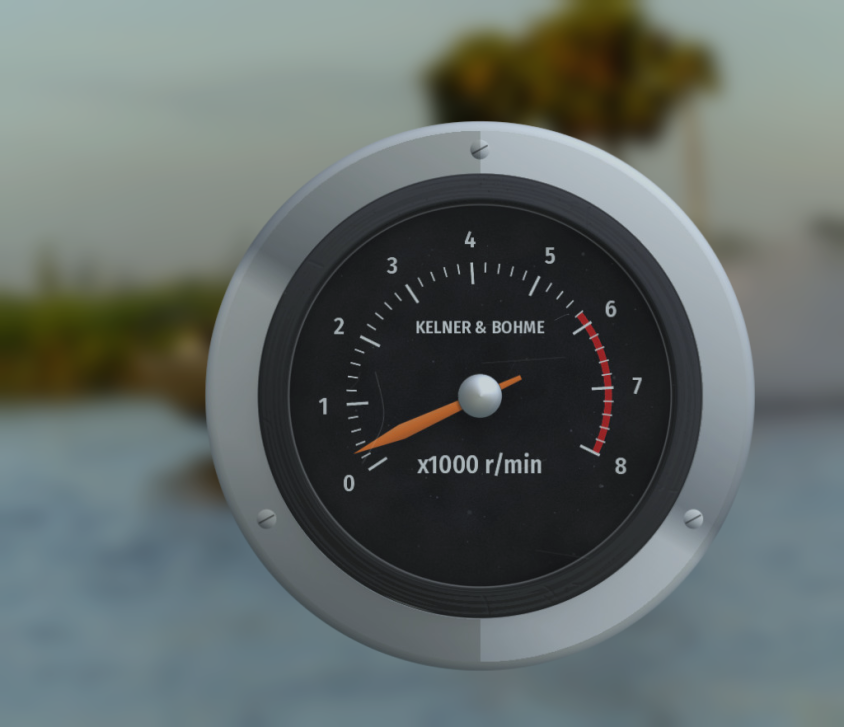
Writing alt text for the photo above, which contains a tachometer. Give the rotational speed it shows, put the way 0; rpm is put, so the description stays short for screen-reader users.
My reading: 300; rpm
